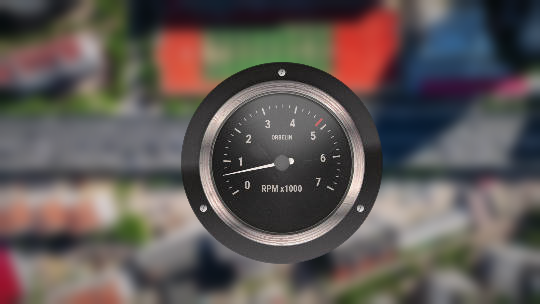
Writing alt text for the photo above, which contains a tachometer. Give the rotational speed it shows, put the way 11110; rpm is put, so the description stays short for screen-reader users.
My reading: 600; rpm
